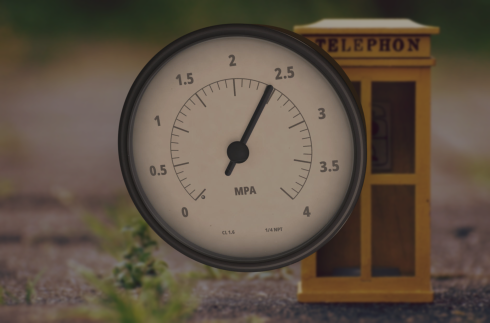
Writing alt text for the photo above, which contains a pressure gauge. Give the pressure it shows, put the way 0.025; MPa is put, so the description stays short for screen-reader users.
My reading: 2.45; MPa
